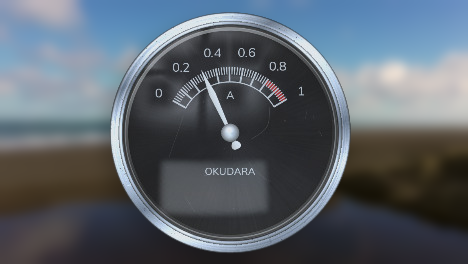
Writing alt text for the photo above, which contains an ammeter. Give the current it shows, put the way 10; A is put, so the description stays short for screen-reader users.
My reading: 0.3; A
